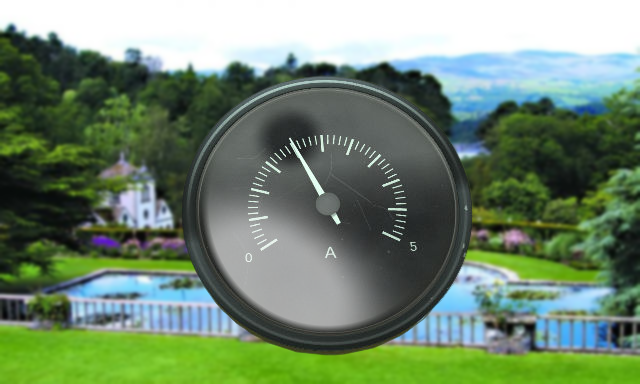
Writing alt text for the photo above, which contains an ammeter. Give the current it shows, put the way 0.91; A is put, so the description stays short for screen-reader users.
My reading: 2; A
